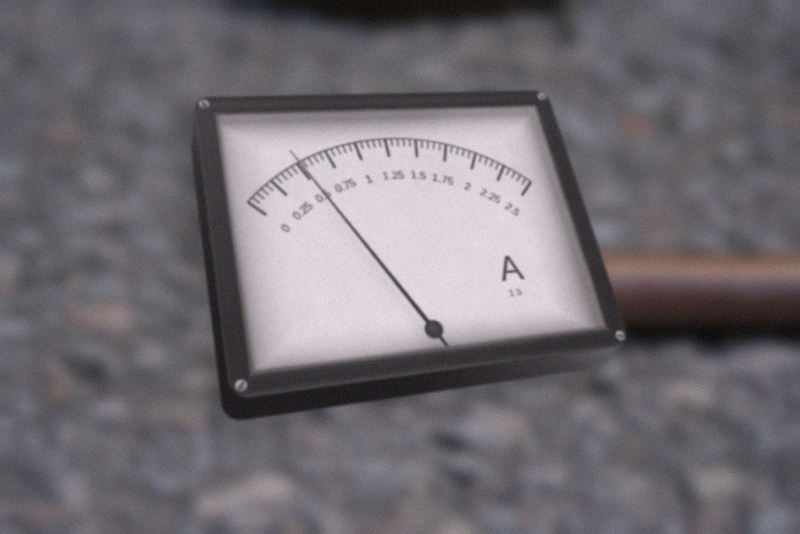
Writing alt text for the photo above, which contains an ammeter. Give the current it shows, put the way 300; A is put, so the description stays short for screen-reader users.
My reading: 0.5; A
